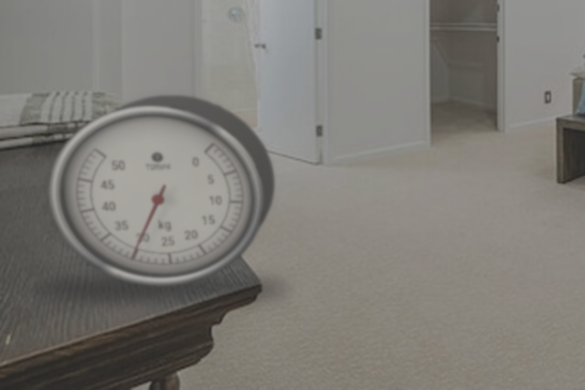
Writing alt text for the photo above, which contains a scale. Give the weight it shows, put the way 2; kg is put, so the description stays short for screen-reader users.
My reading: 30; kg
